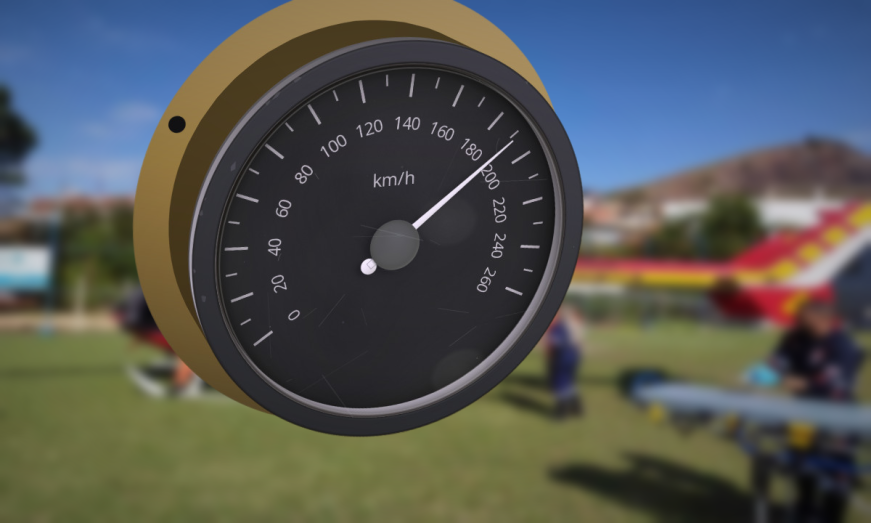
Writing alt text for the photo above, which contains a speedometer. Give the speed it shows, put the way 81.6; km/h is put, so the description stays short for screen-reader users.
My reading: 190; km/h
